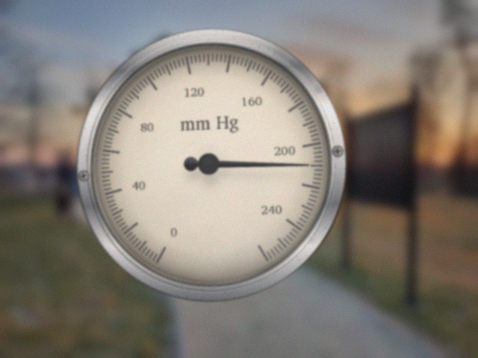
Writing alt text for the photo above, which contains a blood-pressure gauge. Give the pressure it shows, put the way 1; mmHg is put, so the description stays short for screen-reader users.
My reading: 210; mmHg
